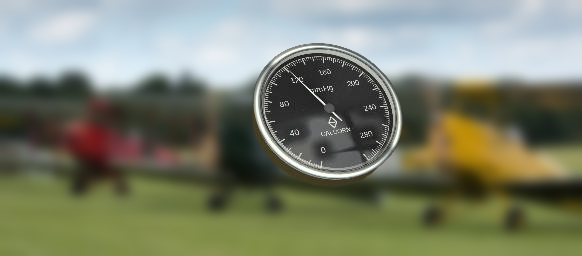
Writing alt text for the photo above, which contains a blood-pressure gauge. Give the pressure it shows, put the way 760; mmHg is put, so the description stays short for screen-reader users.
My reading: 120; mmHg
